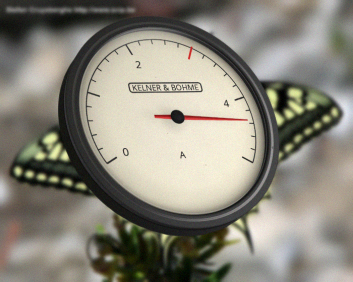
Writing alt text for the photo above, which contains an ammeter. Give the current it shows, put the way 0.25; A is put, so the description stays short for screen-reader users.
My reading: 4.4; A
